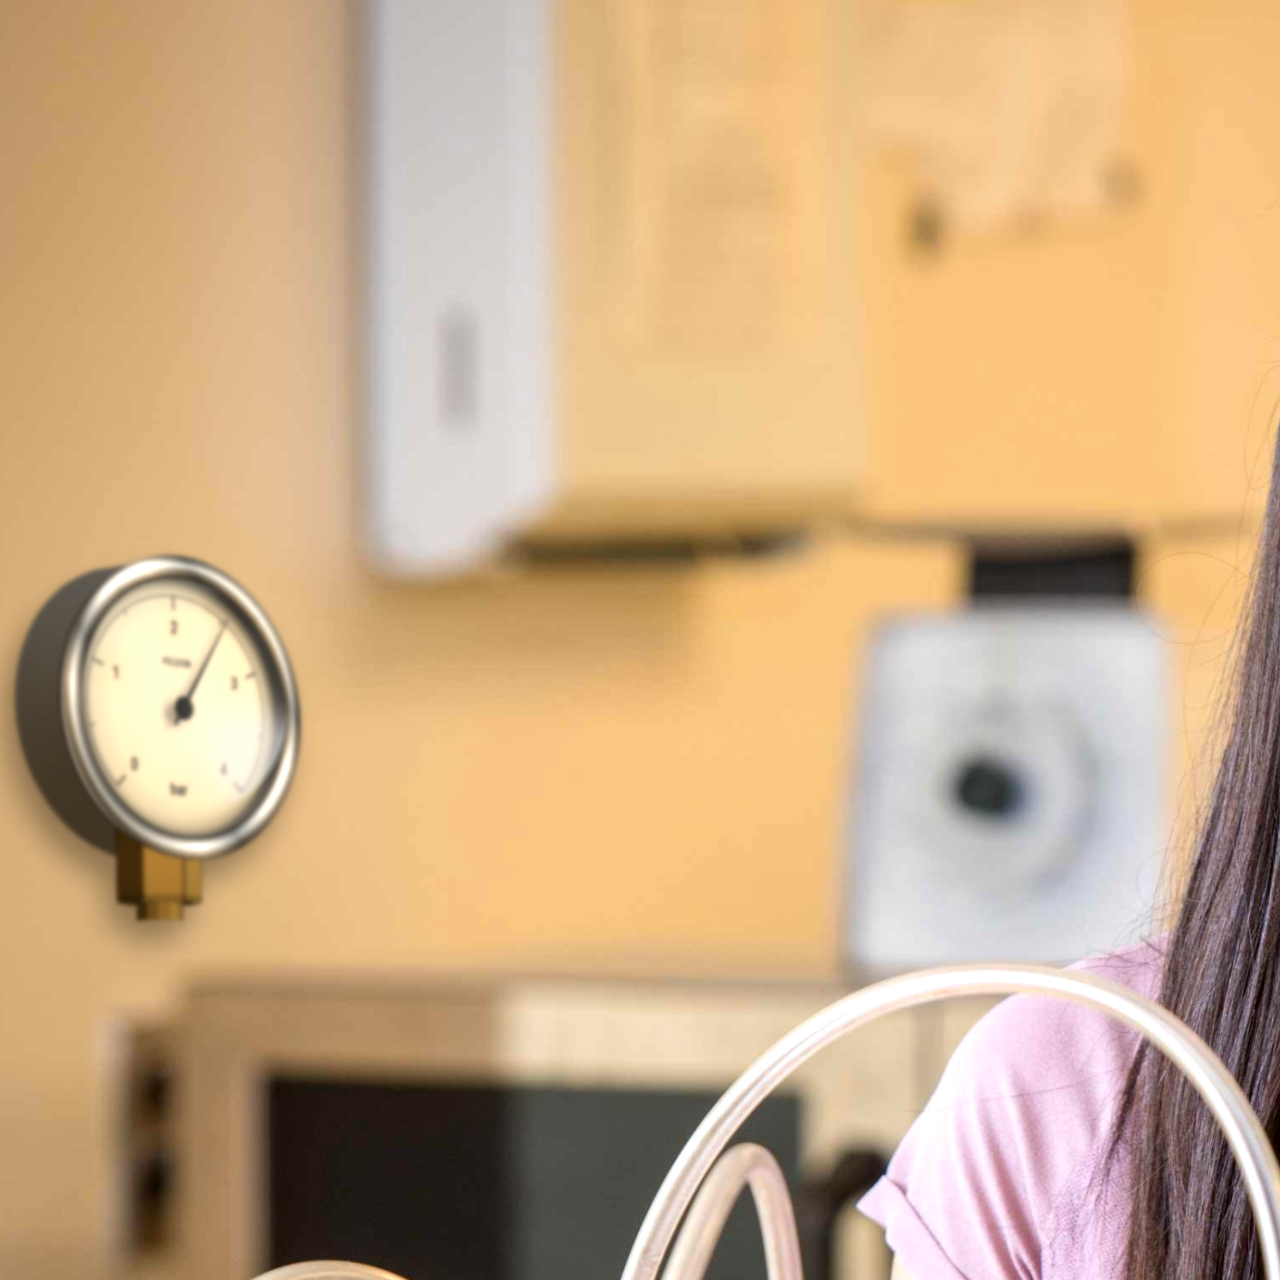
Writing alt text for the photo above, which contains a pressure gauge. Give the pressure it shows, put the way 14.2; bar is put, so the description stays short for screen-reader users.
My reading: 2.5; bar
